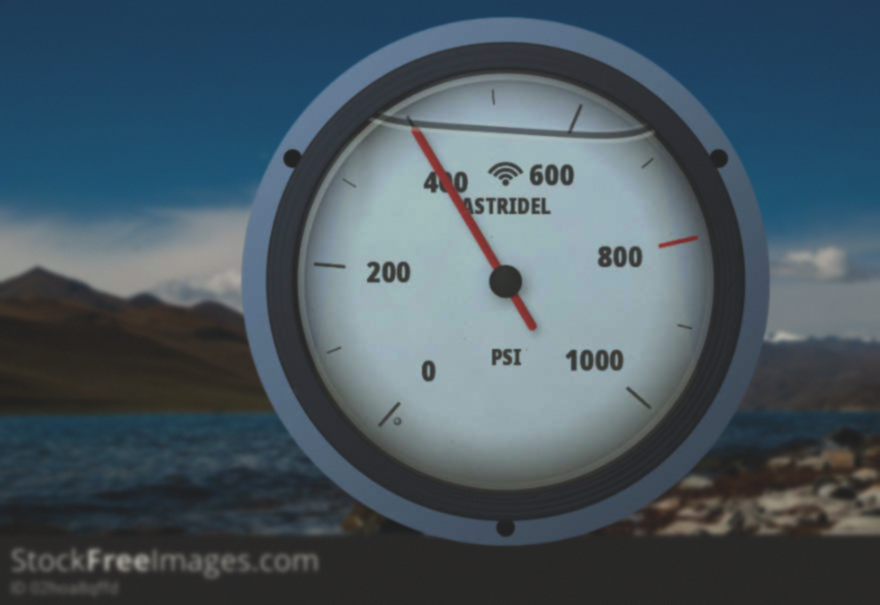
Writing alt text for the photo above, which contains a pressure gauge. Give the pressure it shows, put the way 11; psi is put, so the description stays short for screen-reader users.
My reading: 400; psi
